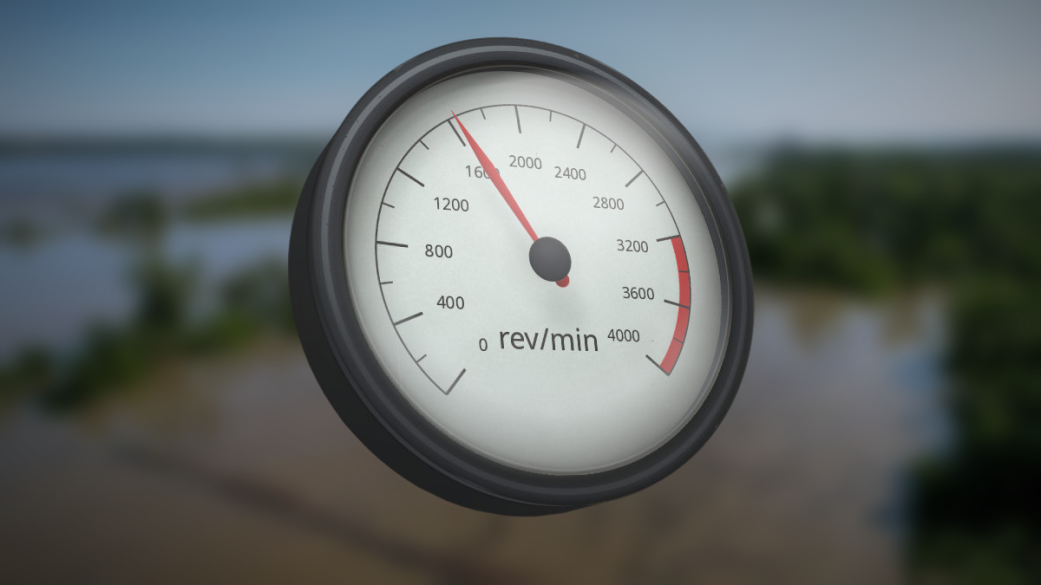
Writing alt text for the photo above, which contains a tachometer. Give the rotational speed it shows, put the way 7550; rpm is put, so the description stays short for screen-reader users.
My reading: 1600; rpm
